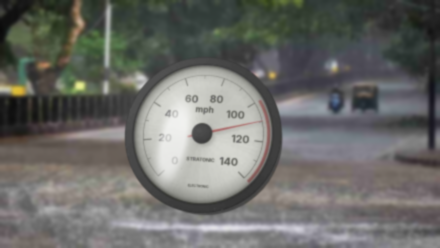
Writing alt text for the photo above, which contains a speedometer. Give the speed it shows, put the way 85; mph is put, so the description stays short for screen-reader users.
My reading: 110; mph
